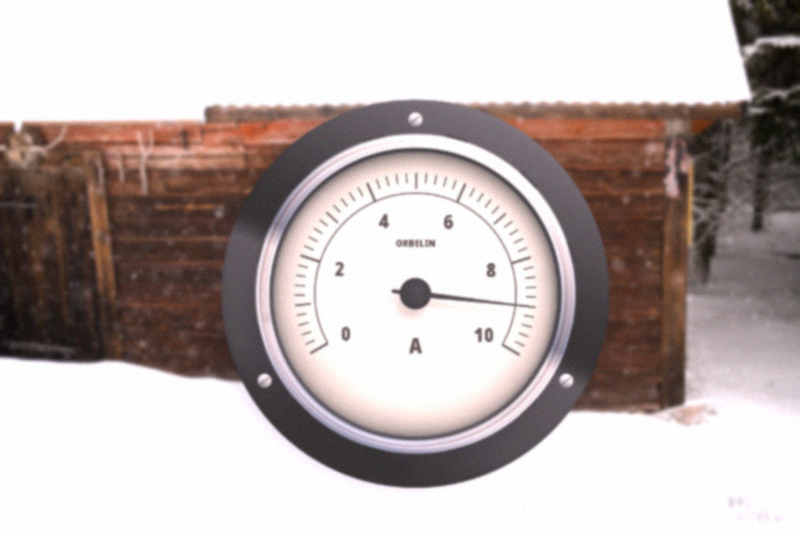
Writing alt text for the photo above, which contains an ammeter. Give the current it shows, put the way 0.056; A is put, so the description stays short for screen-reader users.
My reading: 9; A
